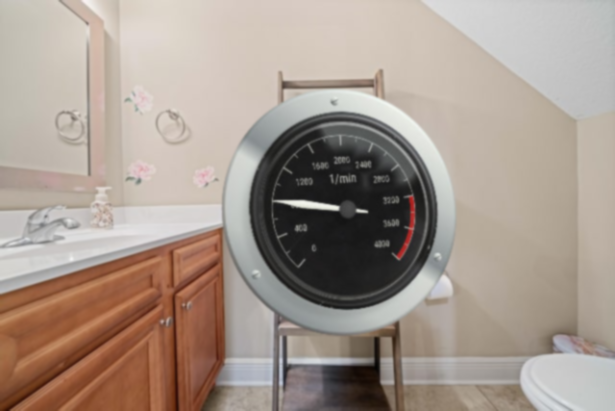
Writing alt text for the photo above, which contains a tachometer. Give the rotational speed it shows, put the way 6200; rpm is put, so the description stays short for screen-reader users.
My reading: 800; rpm
